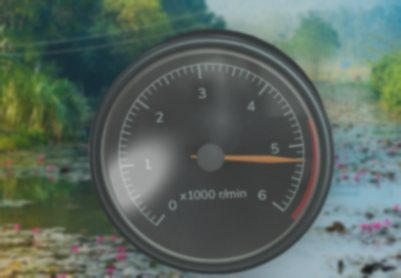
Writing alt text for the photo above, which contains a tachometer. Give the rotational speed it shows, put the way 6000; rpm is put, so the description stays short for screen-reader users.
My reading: 5200; rpm
